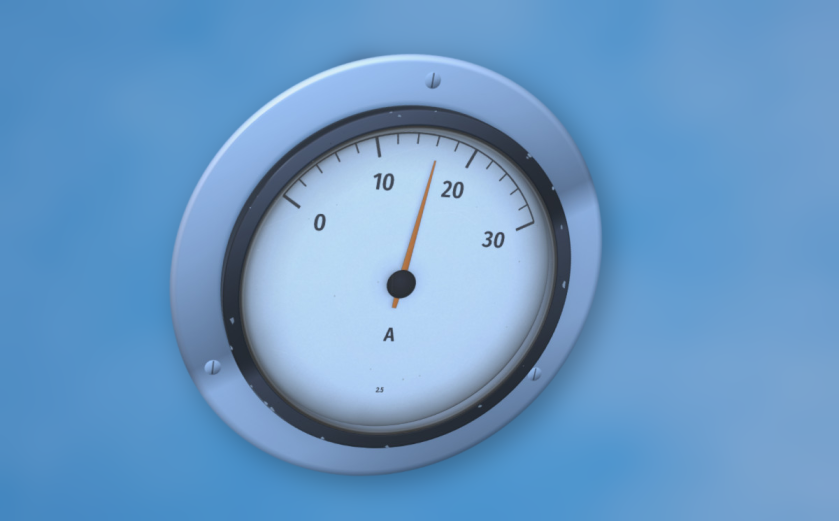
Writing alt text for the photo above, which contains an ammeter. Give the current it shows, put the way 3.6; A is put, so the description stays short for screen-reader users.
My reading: 16; A
